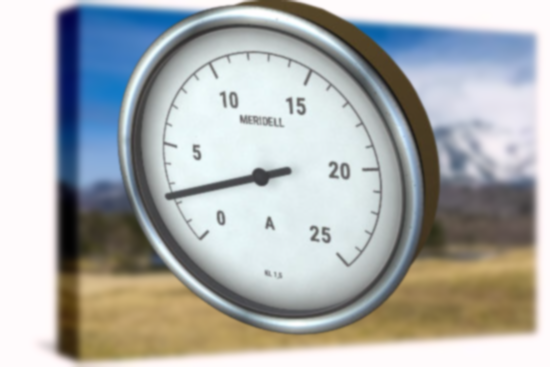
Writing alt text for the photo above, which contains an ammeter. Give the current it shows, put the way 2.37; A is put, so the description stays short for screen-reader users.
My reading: 2.5; A
